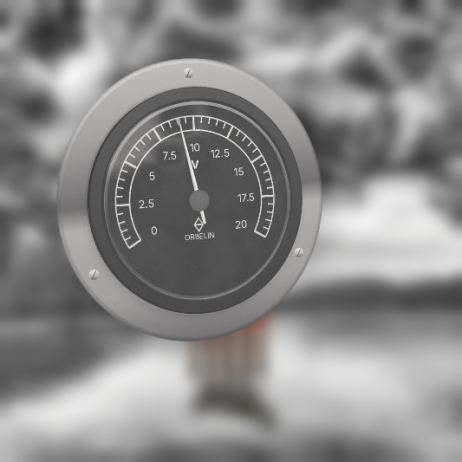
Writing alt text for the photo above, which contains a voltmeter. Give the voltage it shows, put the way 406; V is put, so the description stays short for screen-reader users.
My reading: 9; V
